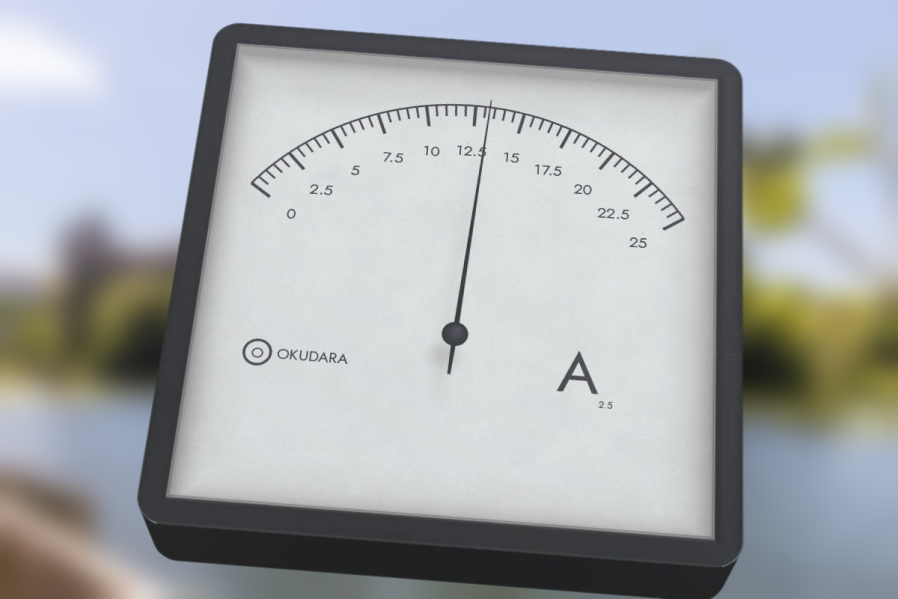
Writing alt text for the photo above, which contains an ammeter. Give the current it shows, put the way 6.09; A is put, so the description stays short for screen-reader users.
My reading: 13.25; A
